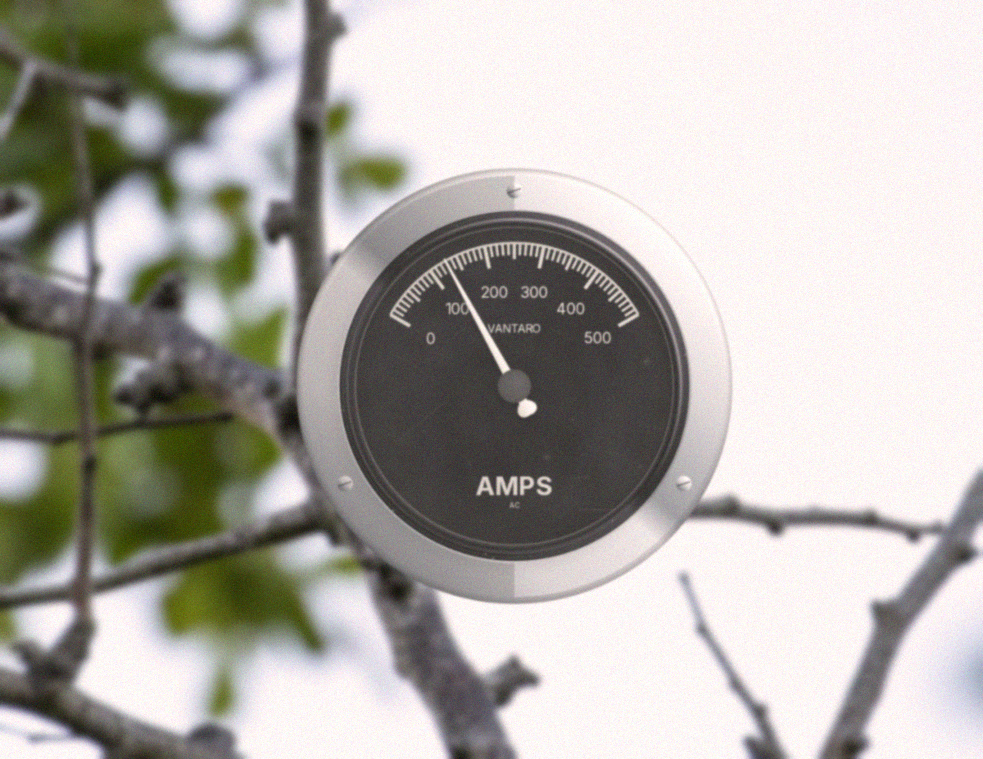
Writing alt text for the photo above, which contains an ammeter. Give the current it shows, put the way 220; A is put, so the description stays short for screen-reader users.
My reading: 130; A
